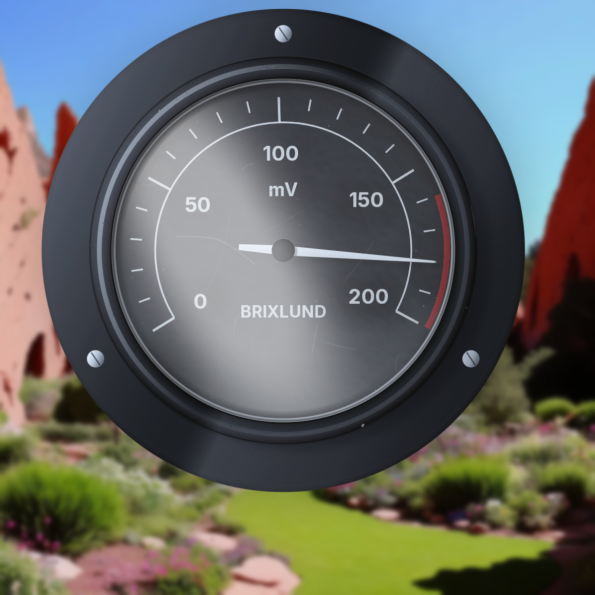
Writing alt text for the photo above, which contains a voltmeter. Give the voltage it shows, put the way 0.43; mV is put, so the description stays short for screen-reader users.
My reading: 180; mV
